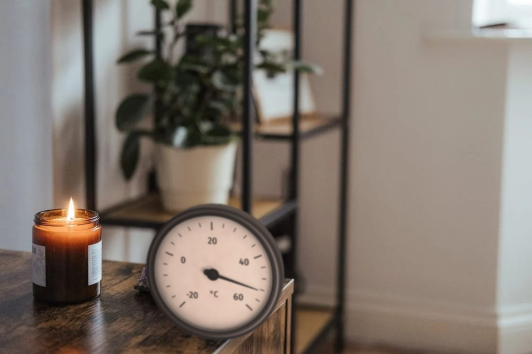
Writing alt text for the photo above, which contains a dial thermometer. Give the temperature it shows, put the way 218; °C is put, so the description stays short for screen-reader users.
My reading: 52; °C
